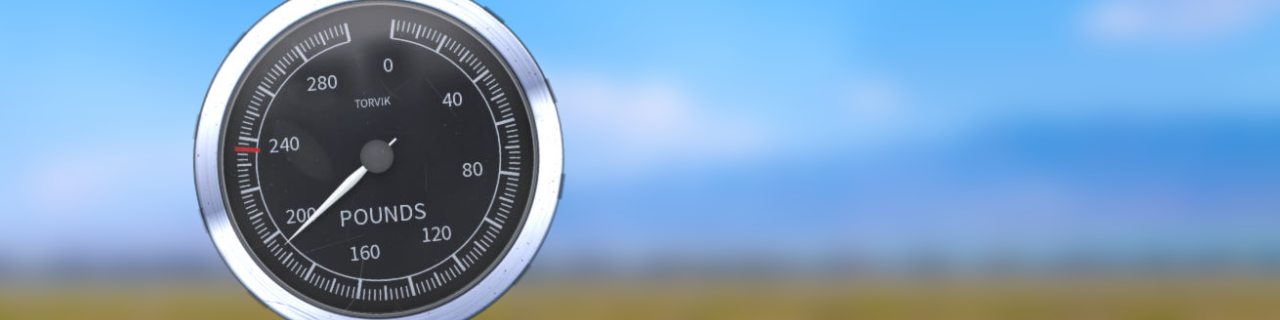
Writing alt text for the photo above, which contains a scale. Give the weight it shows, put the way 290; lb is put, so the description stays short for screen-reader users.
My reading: 194; lb
